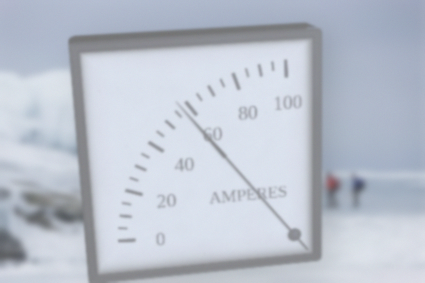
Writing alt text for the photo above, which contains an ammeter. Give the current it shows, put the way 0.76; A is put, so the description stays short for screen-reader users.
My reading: 57.5; A
